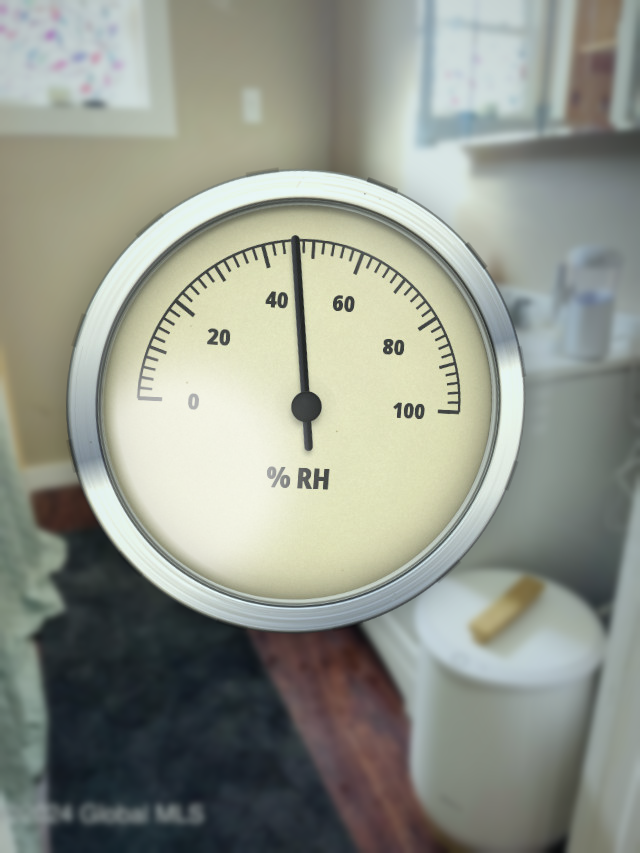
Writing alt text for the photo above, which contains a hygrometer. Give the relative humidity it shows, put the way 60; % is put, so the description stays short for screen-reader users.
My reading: 46; %
